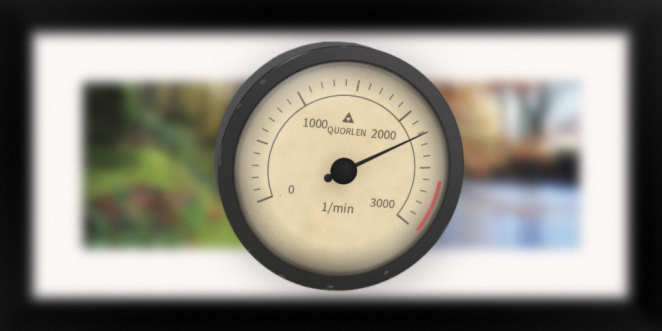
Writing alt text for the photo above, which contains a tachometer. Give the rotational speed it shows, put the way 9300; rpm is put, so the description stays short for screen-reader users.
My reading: 2200; rpm
